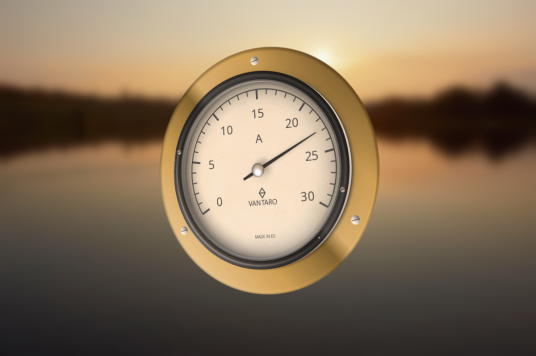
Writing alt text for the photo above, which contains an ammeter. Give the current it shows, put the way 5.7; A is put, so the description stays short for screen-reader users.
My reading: 23; A
